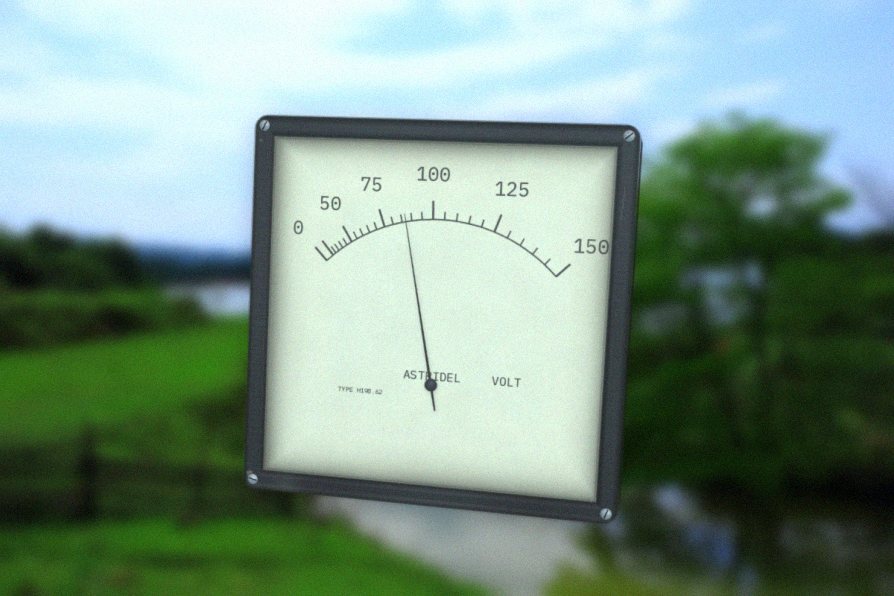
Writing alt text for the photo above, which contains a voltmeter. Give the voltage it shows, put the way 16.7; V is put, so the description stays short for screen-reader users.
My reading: 87.5; V
